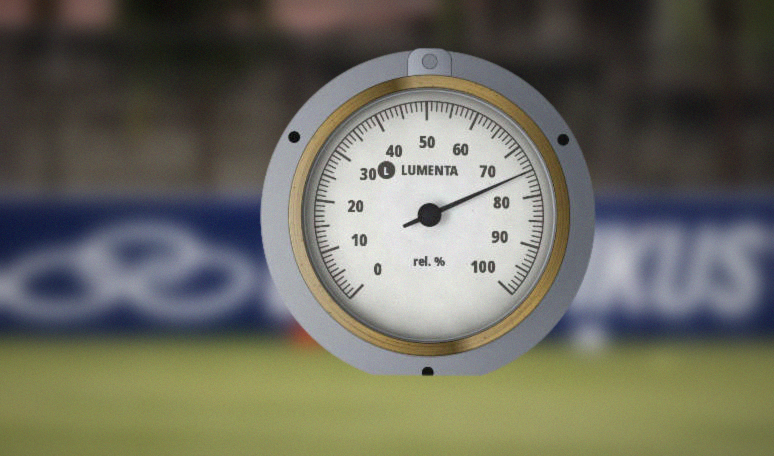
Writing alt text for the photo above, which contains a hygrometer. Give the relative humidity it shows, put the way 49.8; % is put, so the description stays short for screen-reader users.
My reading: 75; %
